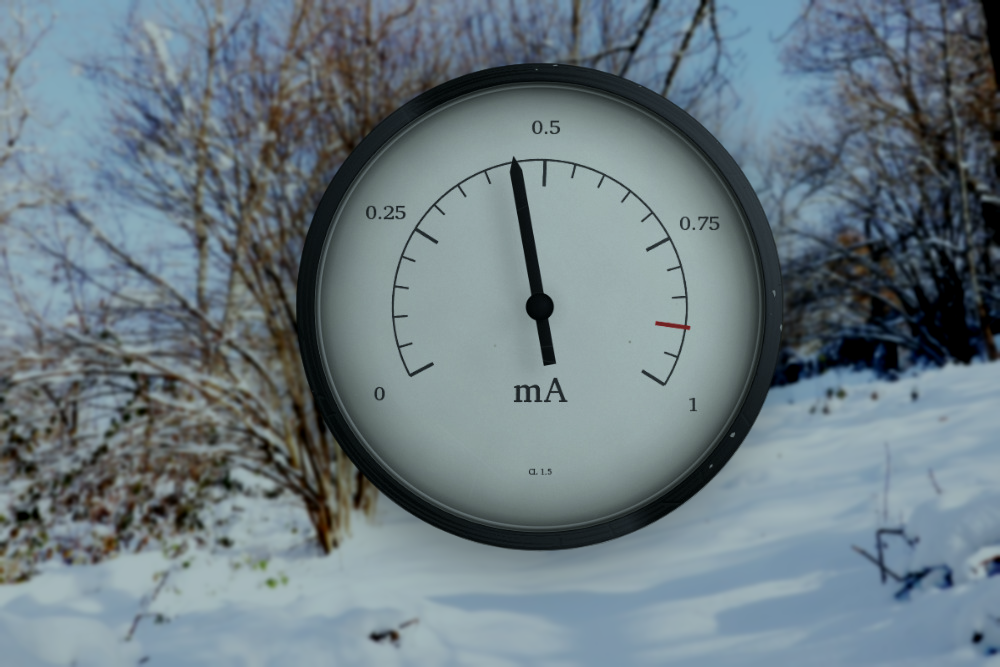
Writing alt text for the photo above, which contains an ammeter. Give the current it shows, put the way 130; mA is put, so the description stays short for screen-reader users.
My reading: 0.45; mA
